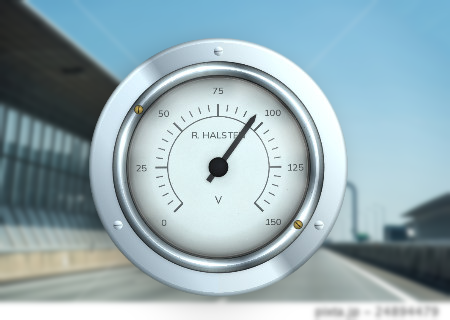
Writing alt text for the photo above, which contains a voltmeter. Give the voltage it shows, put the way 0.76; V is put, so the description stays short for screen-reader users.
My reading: 95; V
